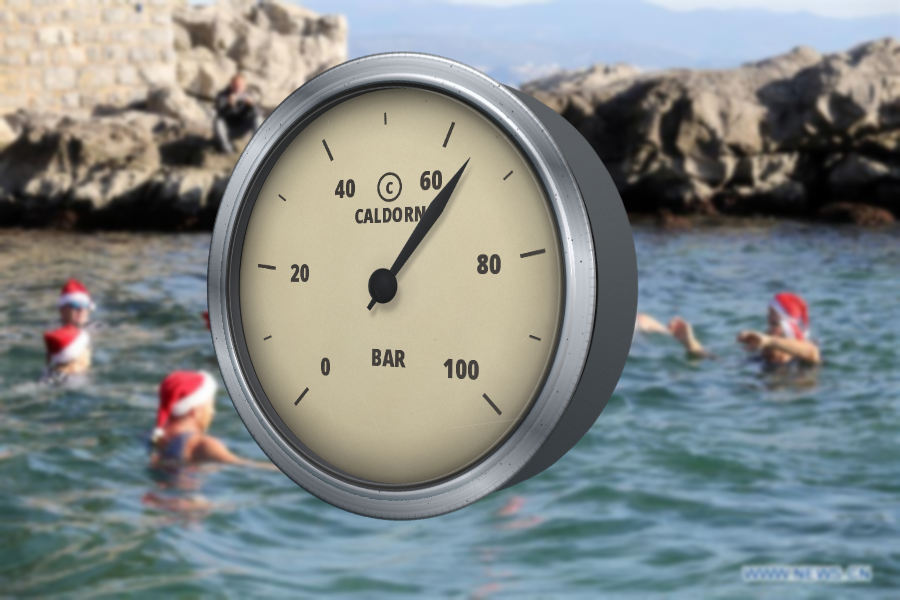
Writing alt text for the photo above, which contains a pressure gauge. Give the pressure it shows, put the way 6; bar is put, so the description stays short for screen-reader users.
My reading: 65; bar
